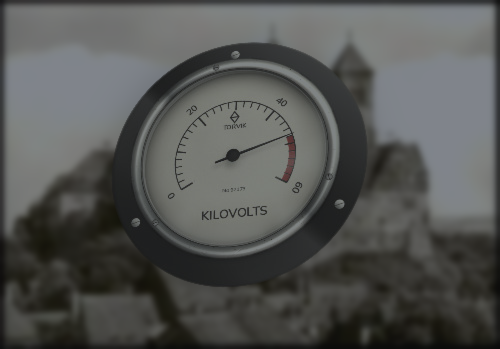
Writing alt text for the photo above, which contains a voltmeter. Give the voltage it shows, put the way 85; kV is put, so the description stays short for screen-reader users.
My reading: 48; kV
